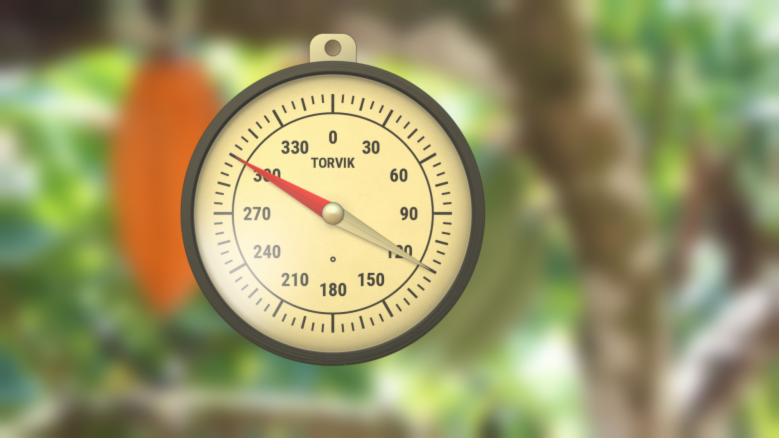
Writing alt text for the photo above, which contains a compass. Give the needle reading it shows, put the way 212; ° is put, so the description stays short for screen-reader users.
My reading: 300; °
